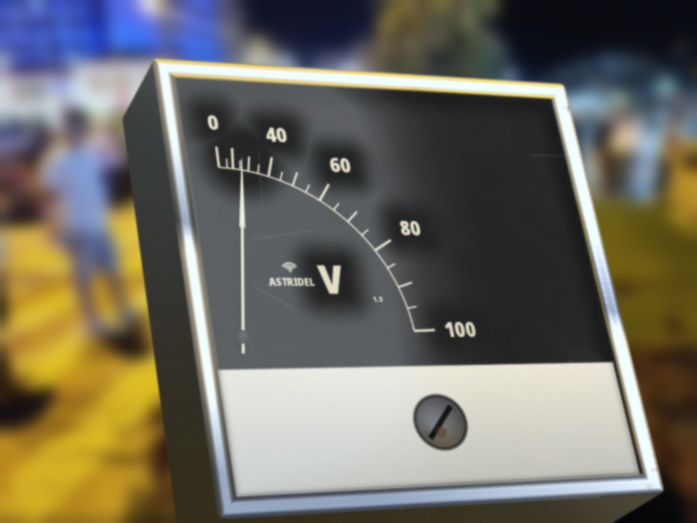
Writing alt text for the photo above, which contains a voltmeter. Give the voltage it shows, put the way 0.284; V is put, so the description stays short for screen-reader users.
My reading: 25; V
